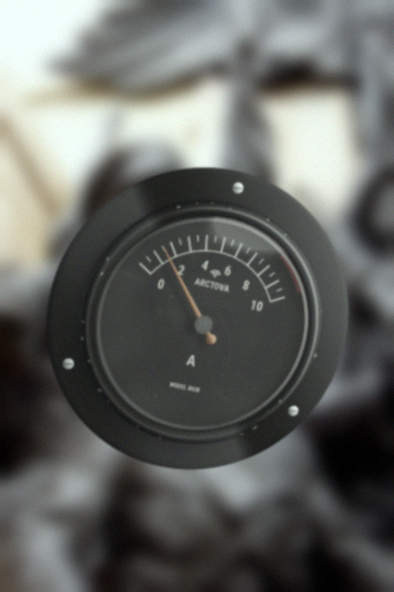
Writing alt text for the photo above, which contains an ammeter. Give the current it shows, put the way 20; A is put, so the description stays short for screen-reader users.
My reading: 1.5; A
